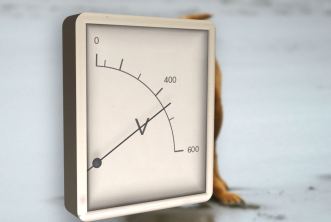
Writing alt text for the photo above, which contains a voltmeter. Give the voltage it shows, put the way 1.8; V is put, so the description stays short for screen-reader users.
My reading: 450; V
